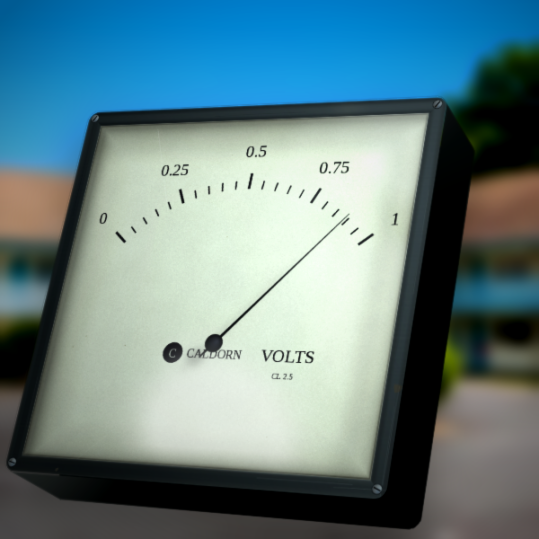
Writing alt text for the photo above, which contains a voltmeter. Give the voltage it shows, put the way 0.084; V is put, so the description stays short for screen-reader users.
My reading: 0.9; V
